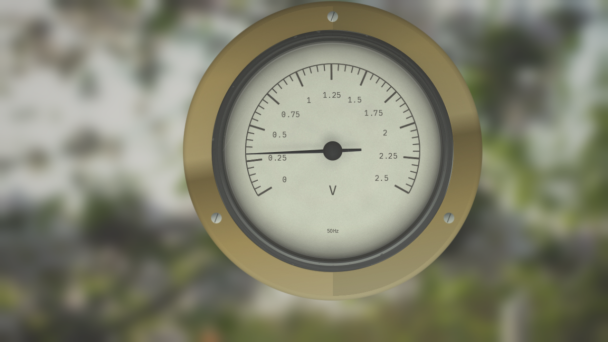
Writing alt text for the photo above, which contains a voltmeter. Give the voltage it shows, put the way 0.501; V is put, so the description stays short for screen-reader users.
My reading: 0.3; V
